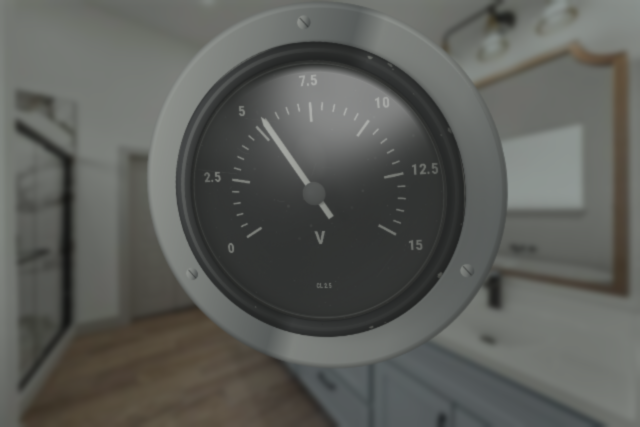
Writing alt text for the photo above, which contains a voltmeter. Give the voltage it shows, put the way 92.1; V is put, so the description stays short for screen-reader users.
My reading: 5.5; V
